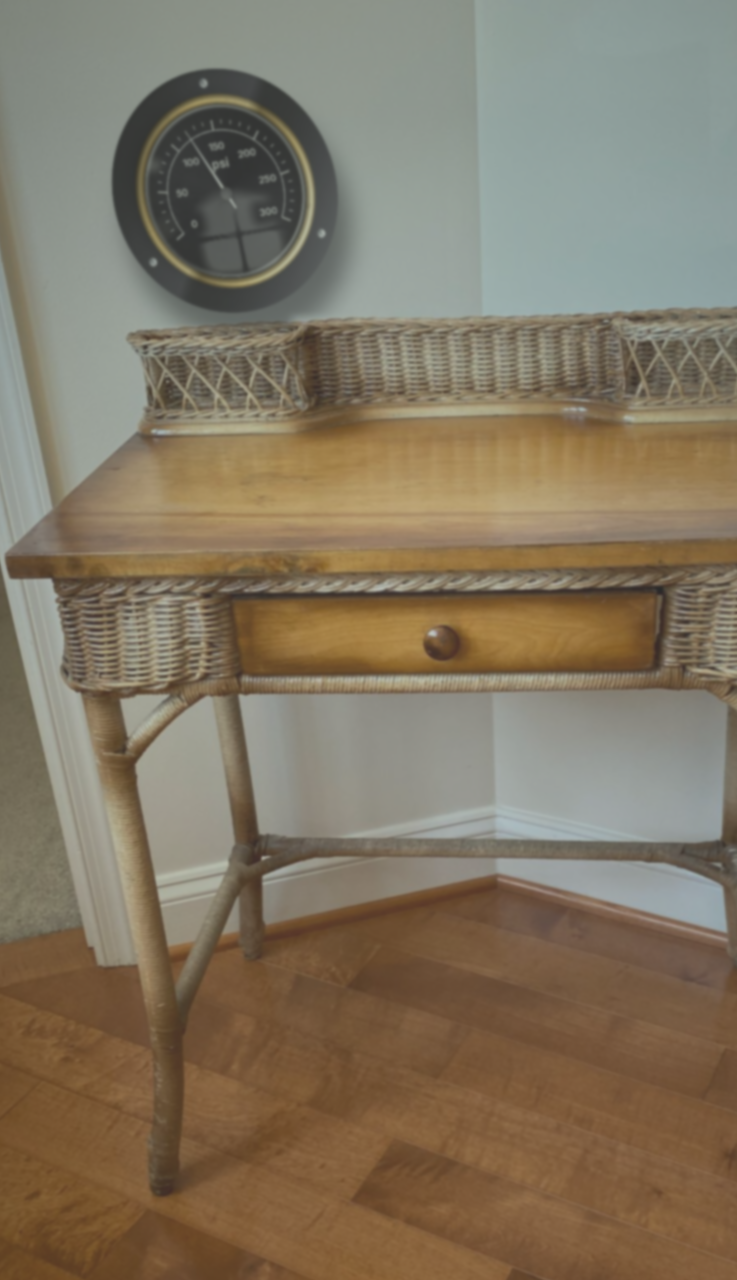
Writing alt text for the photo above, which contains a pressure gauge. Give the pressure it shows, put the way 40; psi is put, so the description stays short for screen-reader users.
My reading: 120; psi
